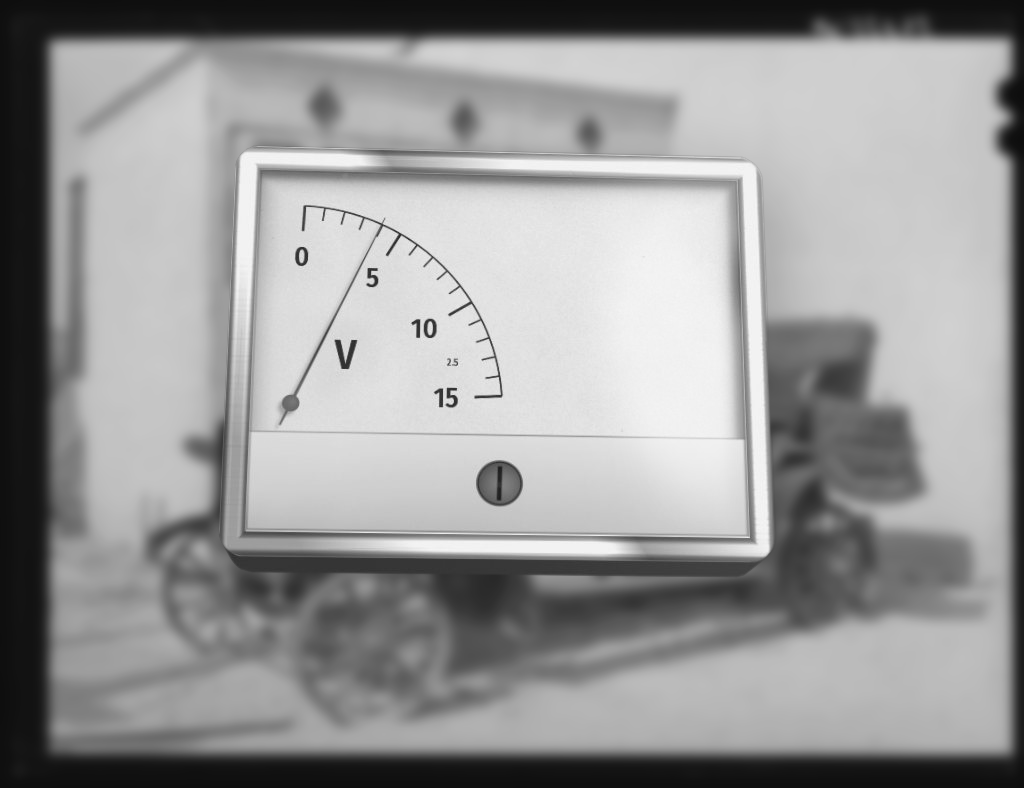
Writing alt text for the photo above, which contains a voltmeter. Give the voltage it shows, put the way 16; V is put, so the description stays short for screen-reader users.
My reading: 4; V
